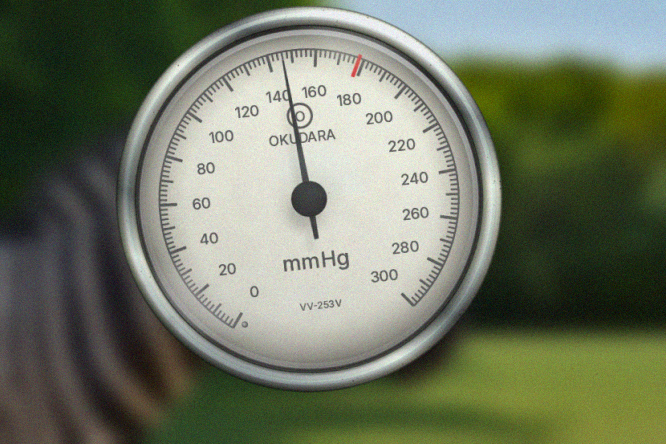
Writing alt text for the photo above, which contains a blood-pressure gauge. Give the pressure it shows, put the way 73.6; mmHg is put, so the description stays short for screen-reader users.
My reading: 146; mmHg
